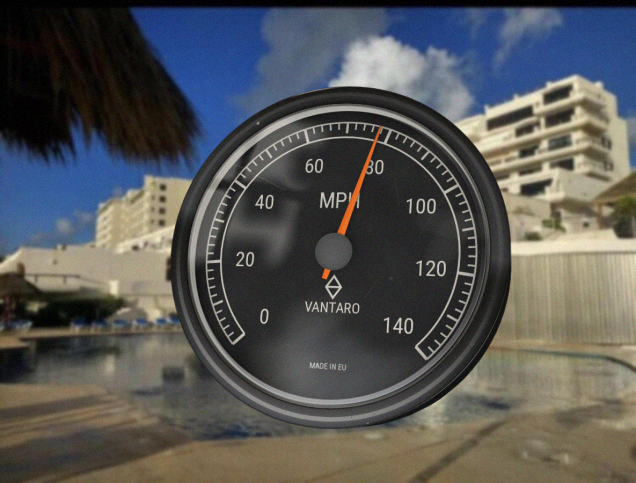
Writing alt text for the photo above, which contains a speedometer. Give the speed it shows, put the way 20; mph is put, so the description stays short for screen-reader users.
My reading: 78; mph
